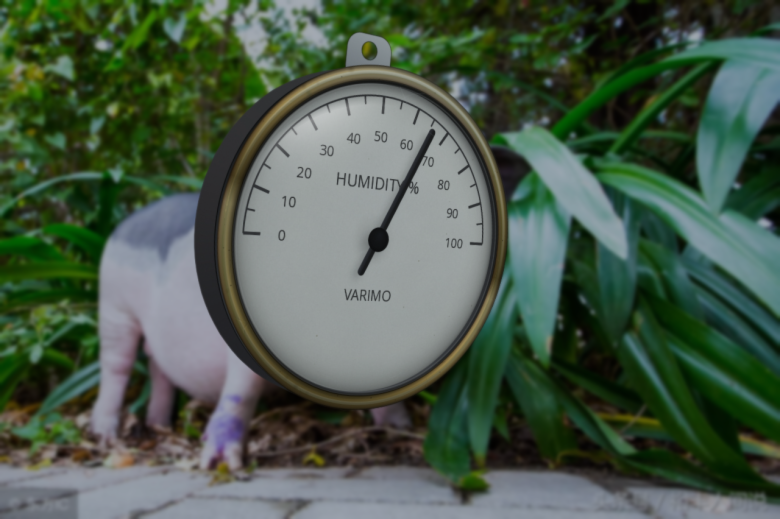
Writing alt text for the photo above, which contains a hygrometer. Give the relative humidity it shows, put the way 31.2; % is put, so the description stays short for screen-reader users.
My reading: 65; %
